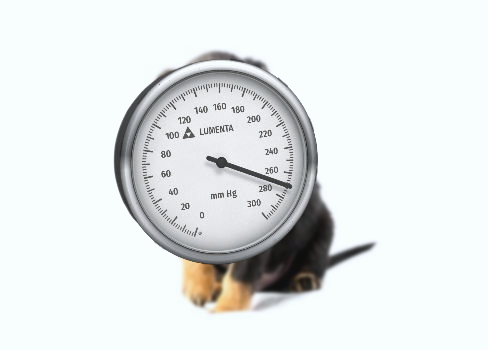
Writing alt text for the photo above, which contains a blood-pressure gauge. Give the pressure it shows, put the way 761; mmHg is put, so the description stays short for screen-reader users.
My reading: 270; mmHg
